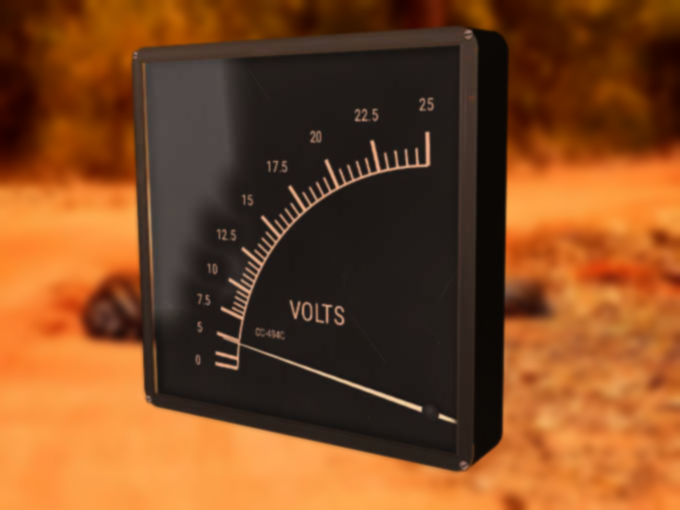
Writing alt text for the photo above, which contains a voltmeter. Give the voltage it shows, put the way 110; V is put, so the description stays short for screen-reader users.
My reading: 5; V
